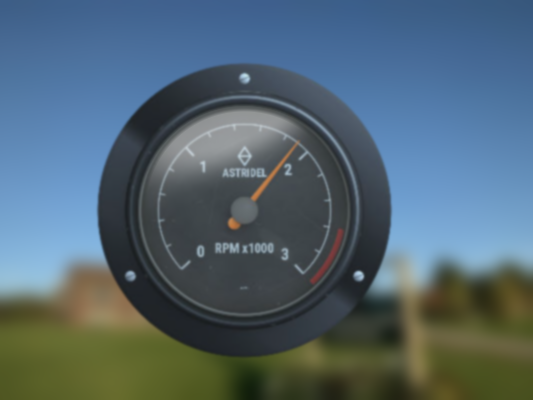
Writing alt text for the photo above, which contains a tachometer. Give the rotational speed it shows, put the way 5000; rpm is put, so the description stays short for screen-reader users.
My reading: 1900; rpm
